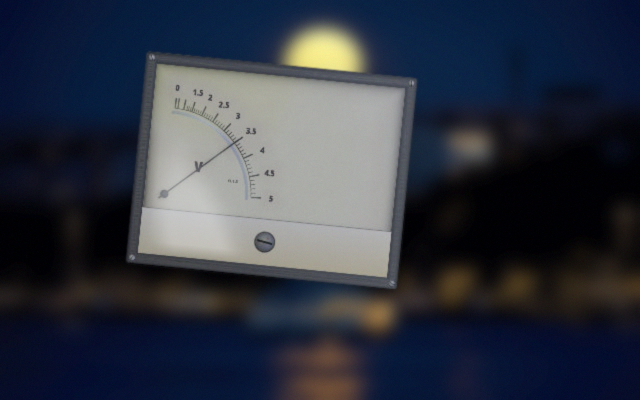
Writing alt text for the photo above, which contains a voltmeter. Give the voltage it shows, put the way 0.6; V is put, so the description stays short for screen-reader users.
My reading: 3.5; V
